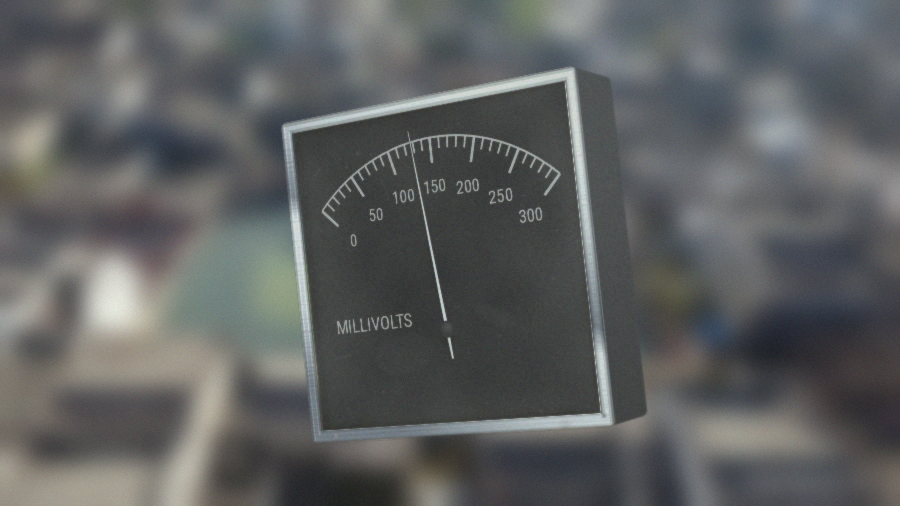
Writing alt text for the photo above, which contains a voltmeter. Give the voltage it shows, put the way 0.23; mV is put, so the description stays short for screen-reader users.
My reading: 130; mV
